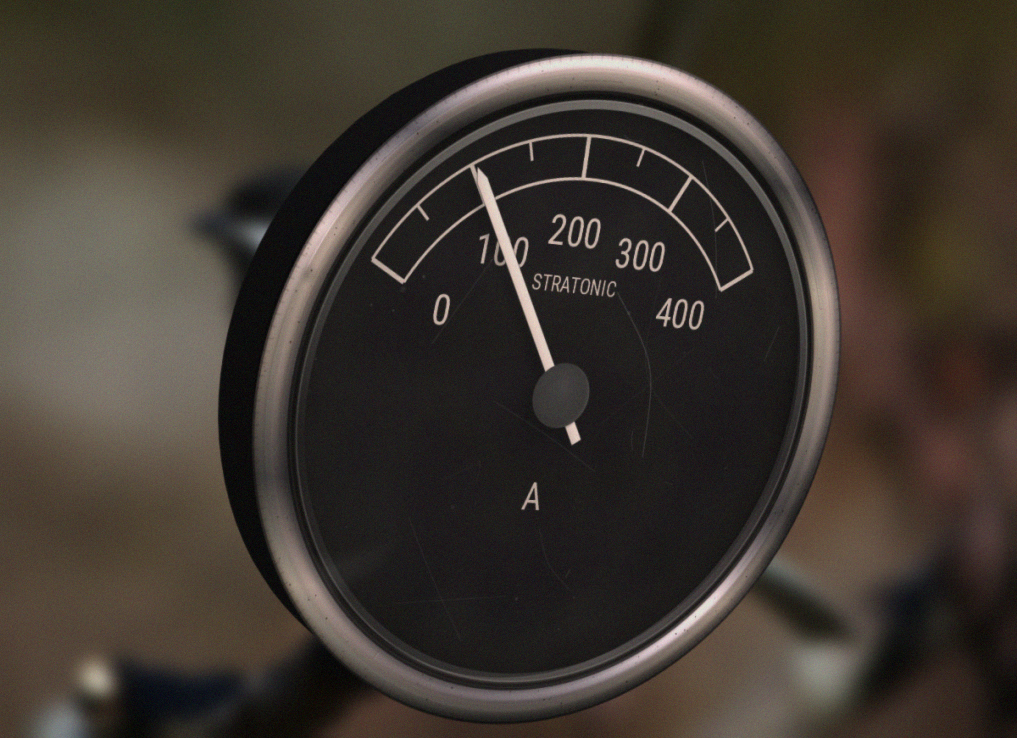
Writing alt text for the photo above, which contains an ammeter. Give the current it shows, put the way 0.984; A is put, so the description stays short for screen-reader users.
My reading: 100; A
